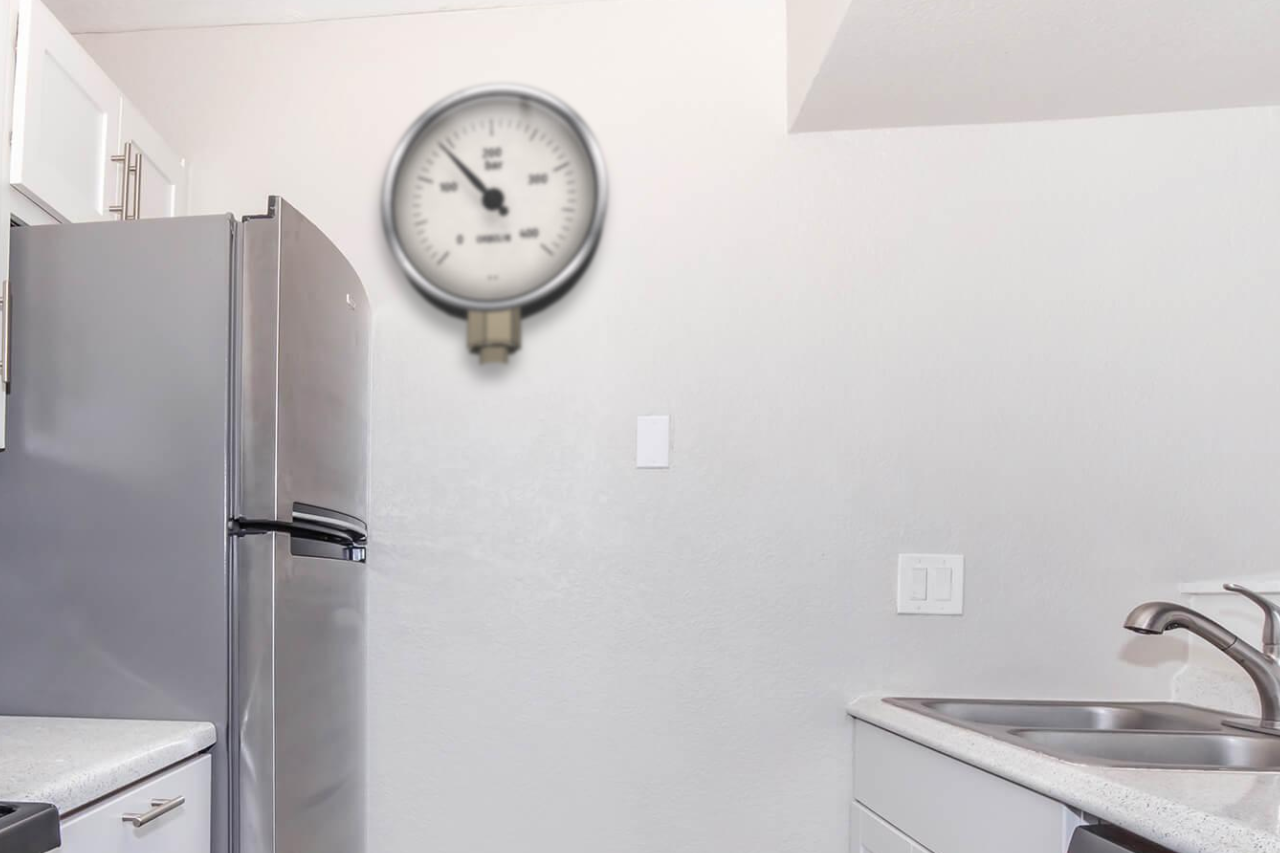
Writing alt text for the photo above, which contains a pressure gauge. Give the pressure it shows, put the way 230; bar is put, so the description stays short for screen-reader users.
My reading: 140; bar
